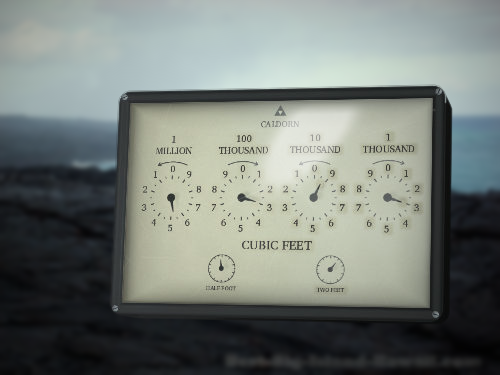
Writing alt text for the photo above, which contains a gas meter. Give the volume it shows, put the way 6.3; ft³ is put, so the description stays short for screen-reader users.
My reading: 529300; ft³
